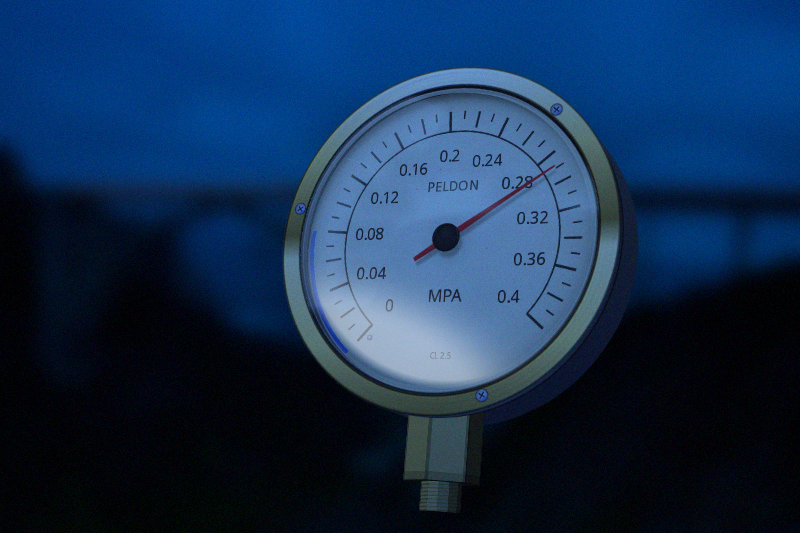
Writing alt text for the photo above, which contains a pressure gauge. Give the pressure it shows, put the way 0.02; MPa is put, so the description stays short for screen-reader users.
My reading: 0.29; MPa
